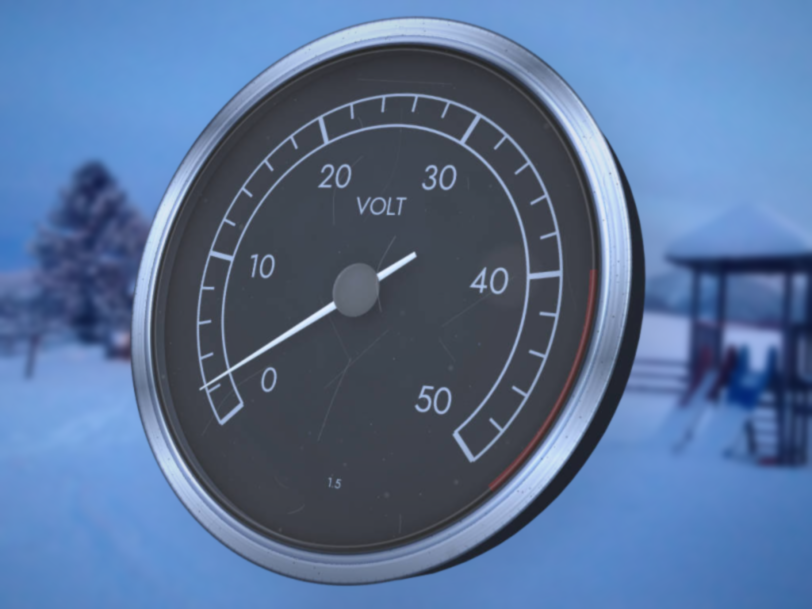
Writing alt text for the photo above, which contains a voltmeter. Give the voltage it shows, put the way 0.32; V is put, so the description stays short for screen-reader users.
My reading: 2; V
